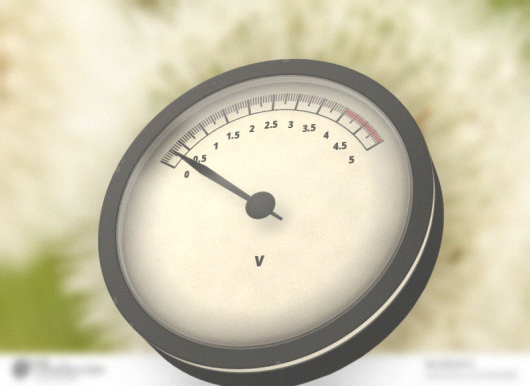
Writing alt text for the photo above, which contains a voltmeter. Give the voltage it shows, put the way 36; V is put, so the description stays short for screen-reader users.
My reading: 0.25; V
